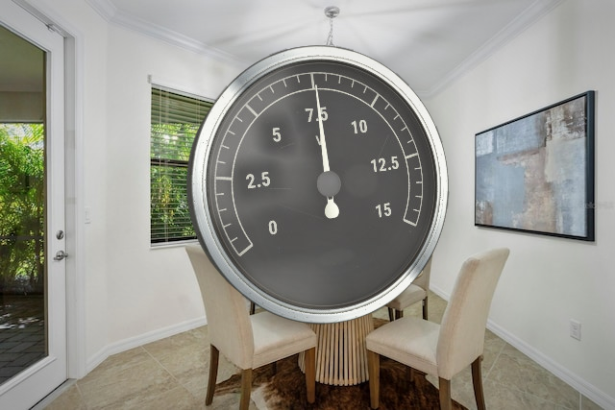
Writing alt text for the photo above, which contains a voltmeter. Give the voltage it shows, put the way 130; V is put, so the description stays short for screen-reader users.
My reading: 7.5; V
